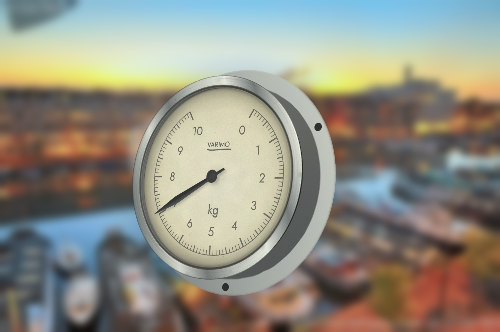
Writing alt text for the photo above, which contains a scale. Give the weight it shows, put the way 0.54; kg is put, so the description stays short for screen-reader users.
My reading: 7; kg
